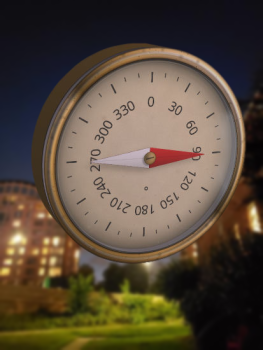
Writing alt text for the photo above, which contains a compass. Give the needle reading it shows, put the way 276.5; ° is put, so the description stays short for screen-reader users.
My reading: 90; °
